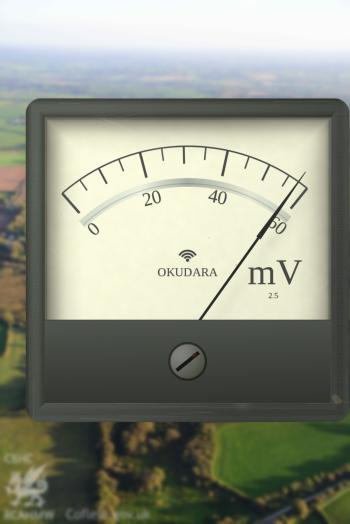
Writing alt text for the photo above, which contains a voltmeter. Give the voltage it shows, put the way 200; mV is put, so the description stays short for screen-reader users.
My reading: 57.5; mV
